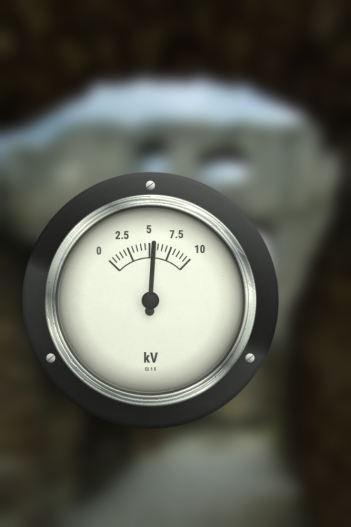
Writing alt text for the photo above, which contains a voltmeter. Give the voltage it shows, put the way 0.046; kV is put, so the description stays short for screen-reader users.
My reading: 5.5; kV
